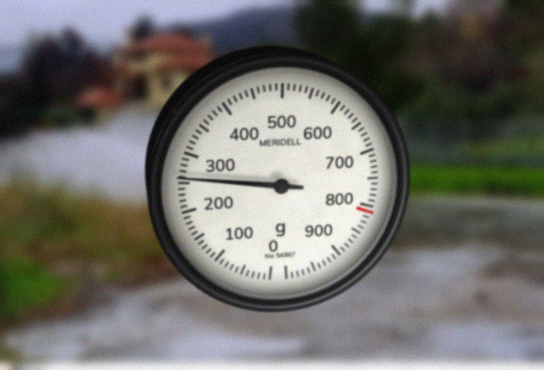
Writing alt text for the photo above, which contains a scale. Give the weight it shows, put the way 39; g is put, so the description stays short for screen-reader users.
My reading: 260; g
